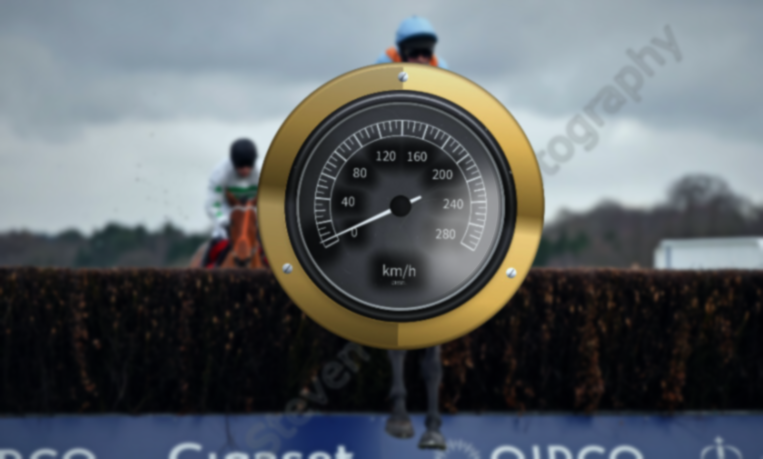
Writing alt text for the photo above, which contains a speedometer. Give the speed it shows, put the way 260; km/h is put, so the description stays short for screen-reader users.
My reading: 5; km/h
